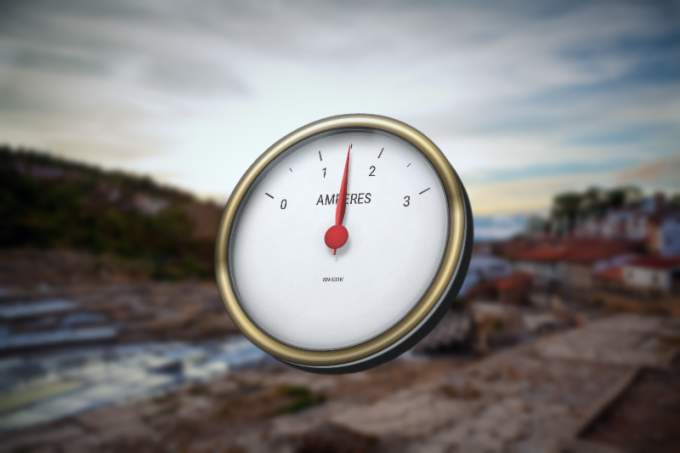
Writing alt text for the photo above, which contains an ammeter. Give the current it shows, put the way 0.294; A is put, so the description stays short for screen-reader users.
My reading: 1.5; A
